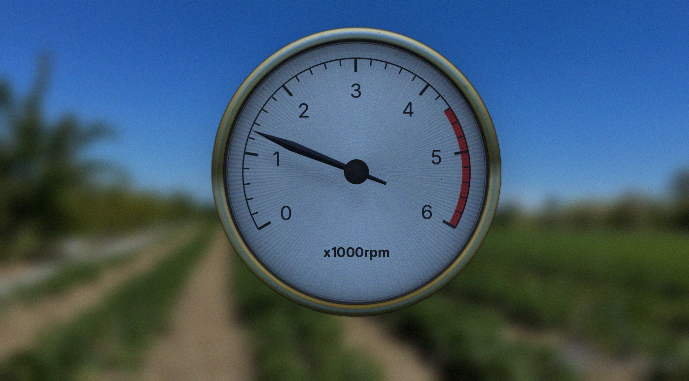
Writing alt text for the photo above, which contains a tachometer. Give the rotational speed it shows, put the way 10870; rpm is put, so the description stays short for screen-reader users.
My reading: 1300; rpm
